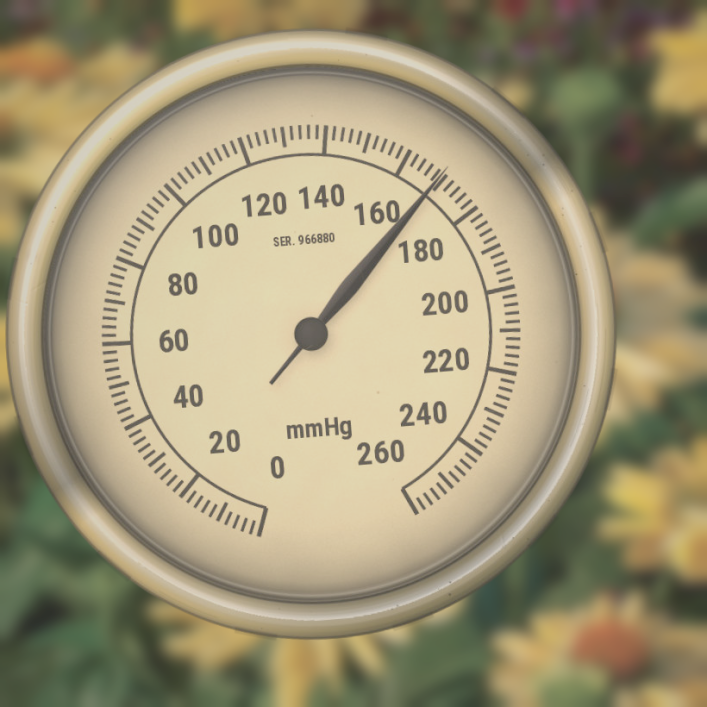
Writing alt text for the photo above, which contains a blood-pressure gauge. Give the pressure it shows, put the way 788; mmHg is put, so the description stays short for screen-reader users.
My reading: 169; mmHg
